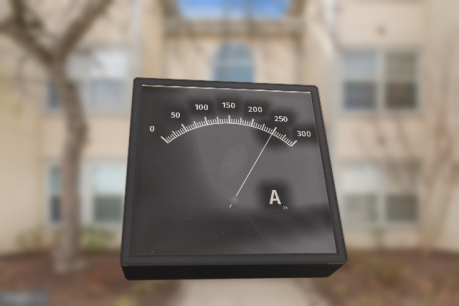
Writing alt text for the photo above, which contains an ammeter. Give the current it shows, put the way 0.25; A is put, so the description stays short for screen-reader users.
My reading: 250; A
